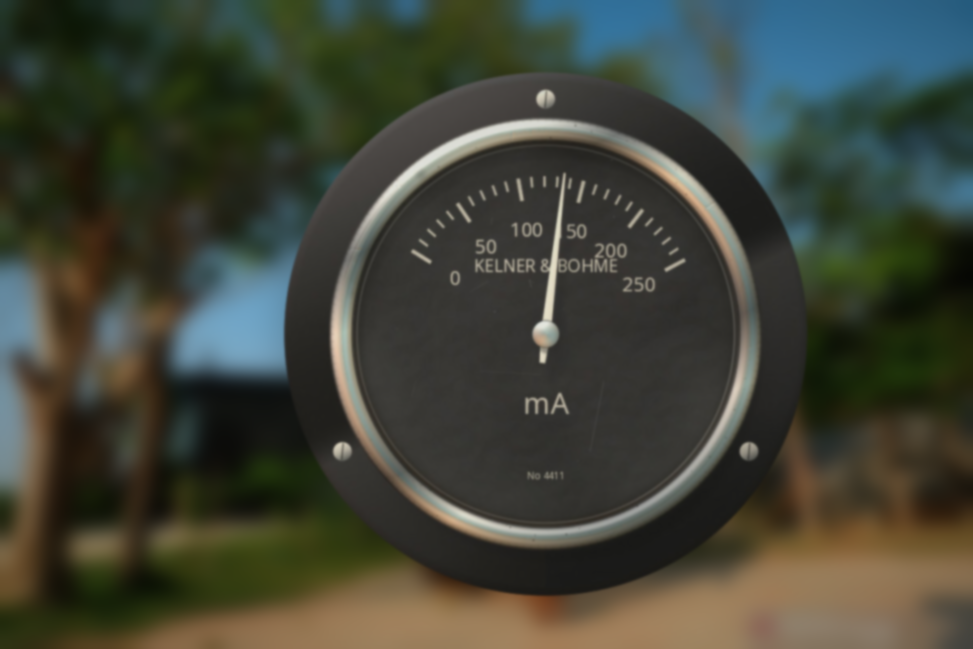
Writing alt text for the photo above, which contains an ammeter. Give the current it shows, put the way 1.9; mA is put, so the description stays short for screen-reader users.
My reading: 135; mA
